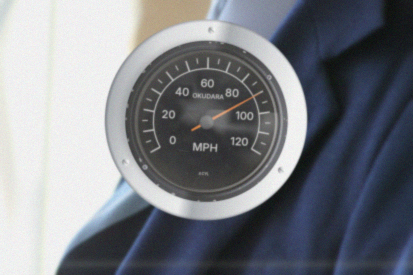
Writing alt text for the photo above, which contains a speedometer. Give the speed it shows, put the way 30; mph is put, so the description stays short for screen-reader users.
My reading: 90; mph
